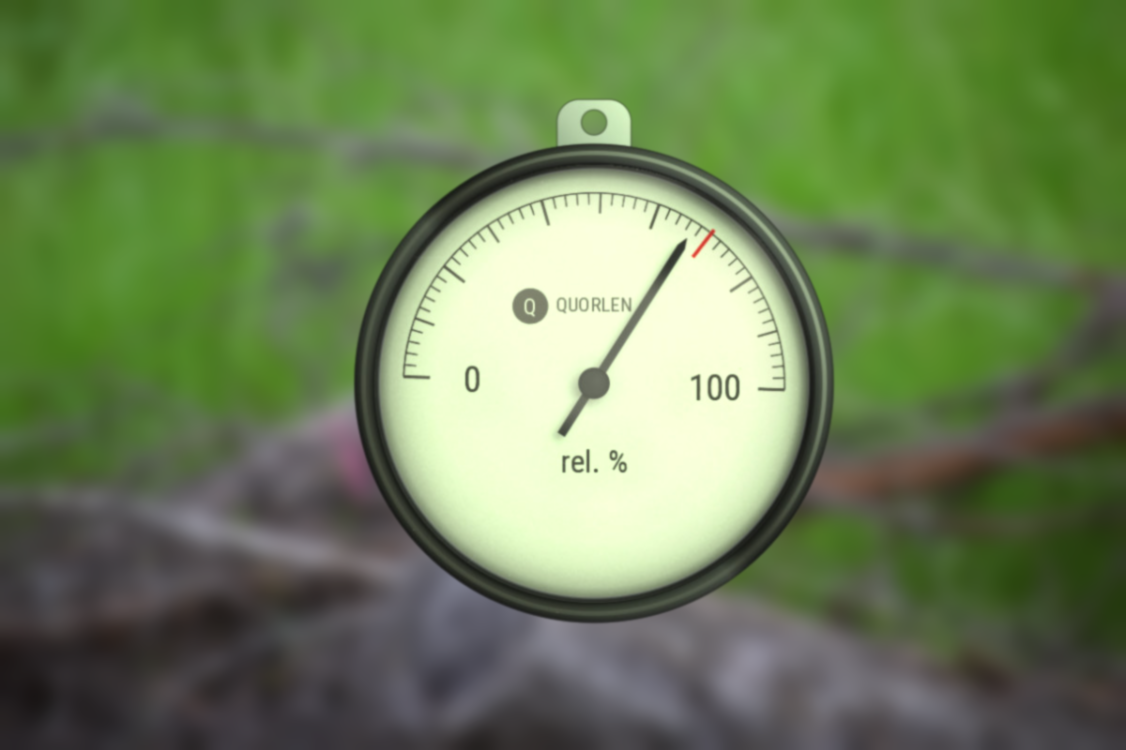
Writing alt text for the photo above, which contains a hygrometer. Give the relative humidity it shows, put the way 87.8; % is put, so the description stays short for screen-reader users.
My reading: 67; %
